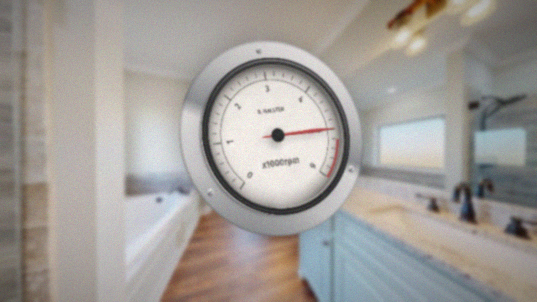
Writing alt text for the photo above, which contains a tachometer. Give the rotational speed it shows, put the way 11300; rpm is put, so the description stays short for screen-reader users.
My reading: 5000; rpm
